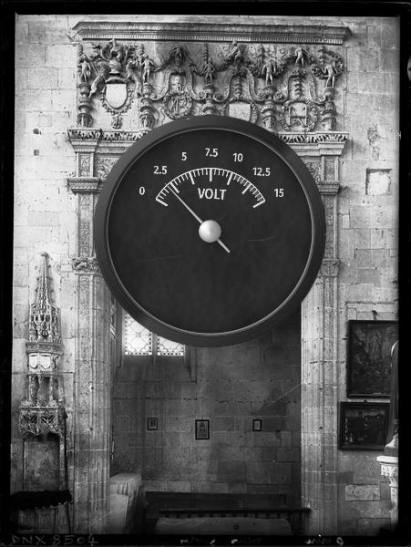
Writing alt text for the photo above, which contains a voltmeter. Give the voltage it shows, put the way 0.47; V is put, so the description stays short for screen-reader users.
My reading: 2; V
